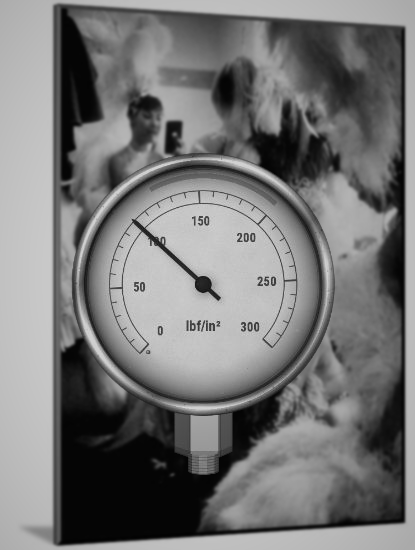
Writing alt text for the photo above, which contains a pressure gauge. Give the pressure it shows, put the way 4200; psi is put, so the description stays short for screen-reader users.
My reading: 100; psi
